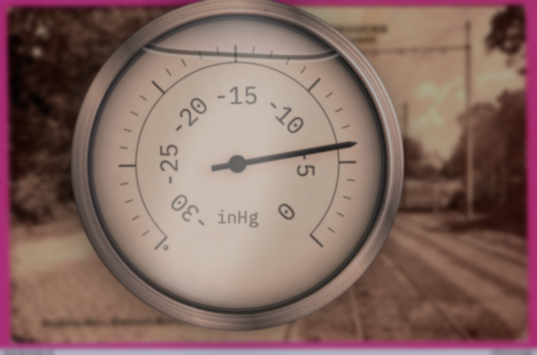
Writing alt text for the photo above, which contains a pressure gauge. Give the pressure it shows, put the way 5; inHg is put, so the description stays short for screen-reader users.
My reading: -6; inHg
